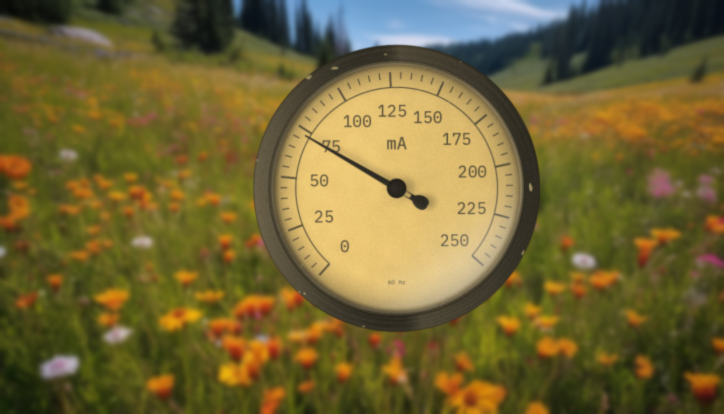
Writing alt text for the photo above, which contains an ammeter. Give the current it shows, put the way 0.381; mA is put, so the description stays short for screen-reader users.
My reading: 72.5; mA
